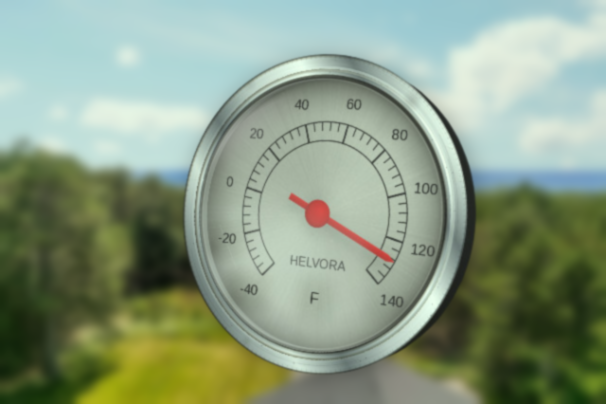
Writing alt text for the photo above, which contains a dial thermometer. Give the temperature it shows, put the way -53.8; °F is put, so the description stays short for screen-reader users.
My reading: 128; °F
